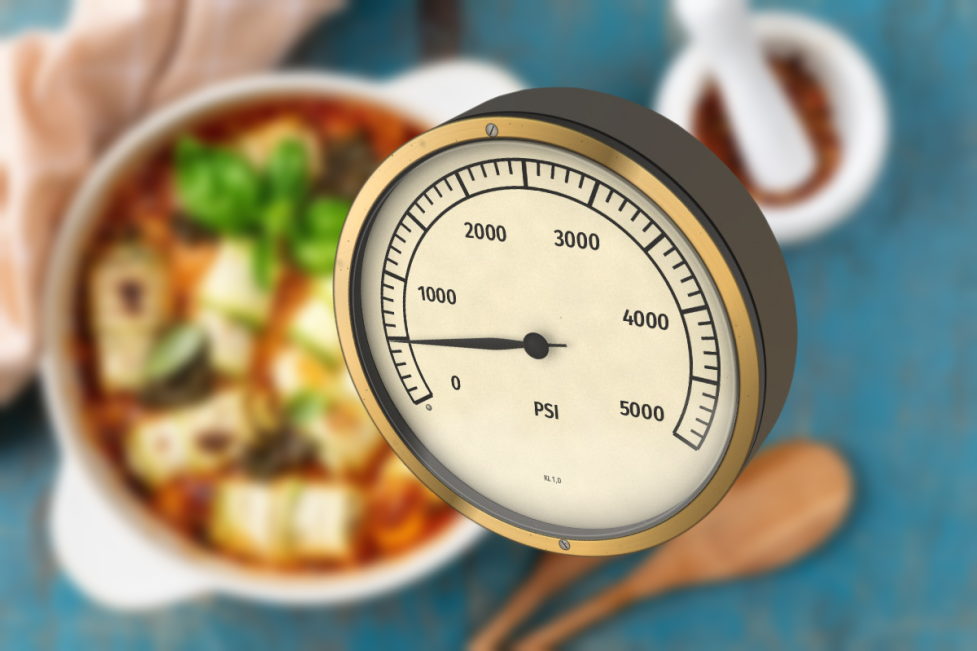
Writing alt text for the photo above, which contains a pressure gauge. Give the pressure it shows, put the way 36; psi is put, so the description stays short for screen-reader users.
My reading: 500; psi
